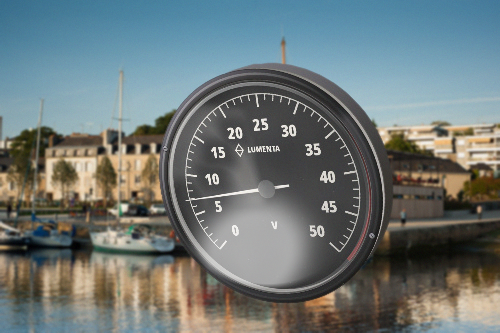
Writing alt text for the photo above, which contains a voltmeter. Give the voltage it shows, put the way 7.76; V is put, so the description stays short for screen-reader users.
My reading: 7; V
